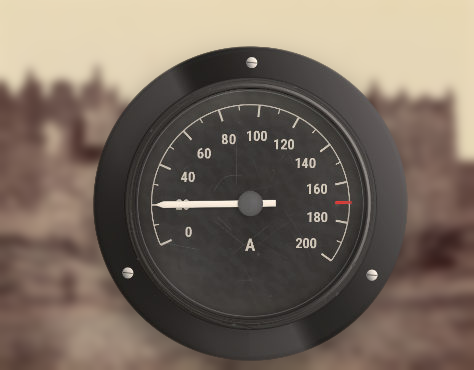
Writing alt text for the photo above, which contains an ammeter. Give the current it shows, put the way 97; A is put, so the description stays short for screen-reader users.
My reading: 20; A
